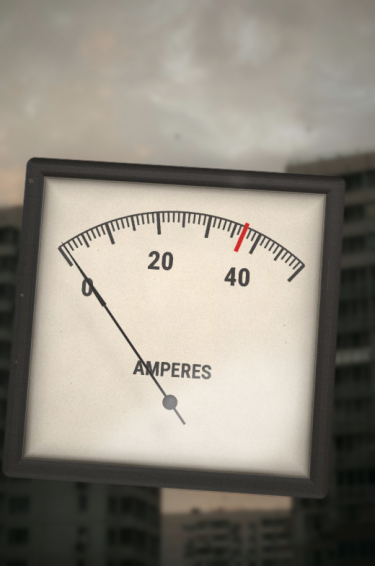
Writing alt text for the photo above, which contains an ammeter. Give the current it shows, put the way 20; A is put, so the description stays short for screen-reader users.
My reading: 1; A
